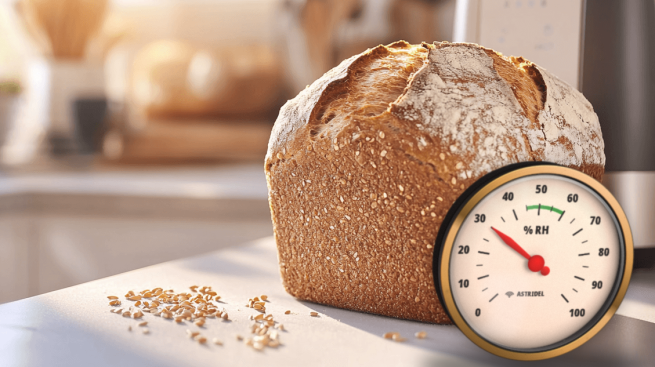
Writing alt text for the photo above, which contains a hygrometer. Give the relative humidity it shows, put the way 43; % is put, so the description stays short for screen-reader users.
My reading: 30; %
